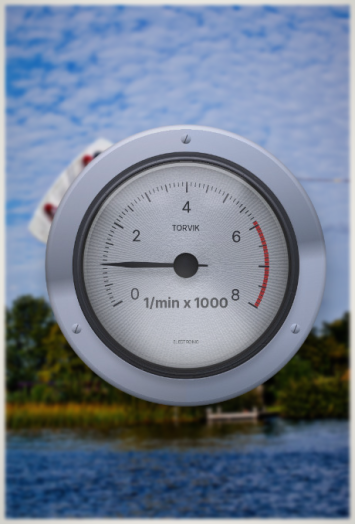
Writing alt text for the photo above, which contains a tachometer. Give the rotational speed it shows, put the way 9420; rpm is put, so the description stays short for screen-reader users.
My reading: 1000; rpm
